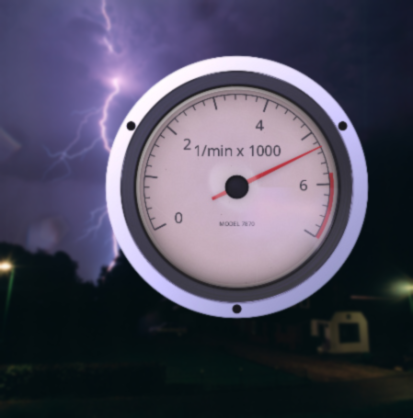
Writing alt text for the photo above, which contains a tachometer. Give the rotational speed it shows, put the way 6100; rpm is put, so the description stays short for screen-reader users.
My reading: 5300; rpm
